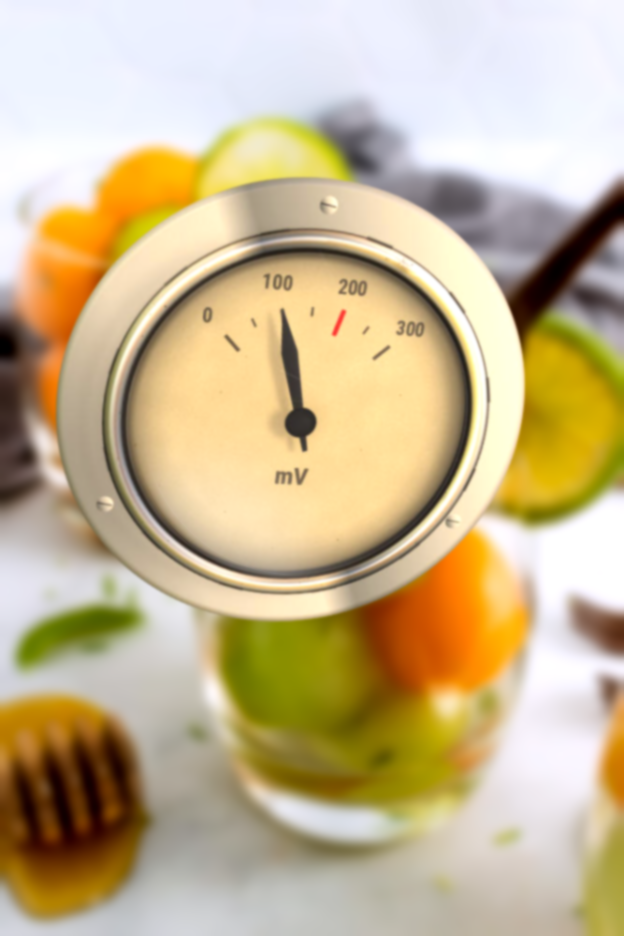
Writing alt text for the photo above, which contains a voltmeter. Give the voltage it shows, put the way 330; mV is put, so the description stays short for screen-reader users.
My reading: 100; mV
